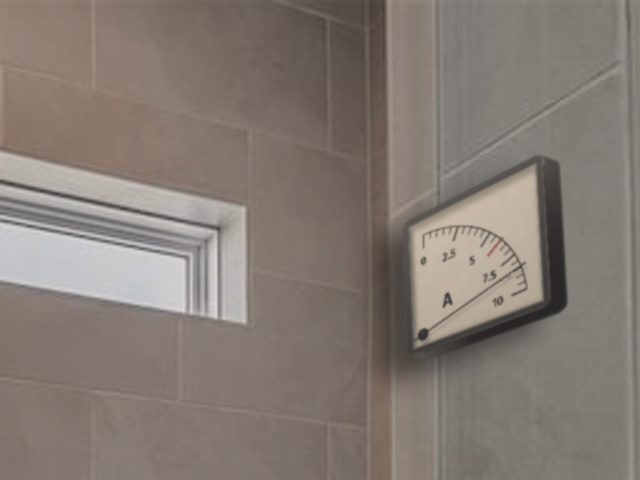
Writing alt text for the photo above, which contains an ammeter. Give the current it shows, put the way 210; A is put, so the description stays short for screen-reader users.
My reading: 8.5; A
